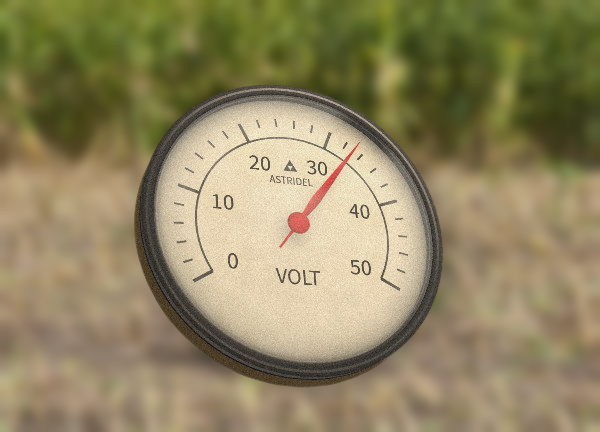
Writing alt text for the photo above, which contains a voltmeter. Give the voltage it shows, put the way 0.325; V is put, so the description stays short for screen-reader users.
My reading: 33; V
